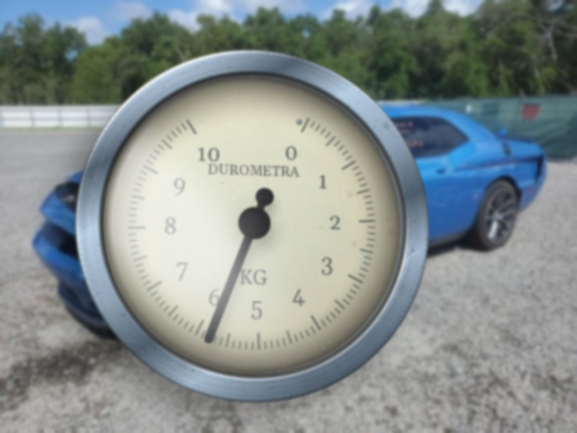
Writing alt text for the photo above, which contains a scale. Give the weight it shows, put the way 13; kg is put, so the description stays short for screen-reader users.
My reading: 5.8; kg
